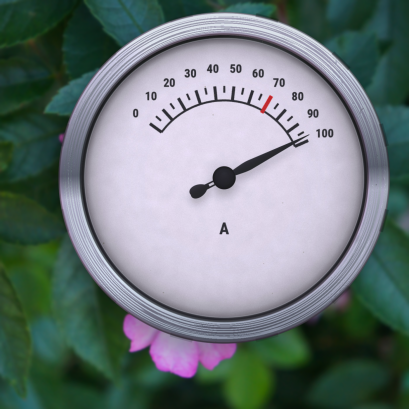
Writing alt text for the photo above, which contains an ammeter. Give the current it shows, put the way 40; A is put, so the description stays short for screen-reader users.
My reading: 97.5; A
